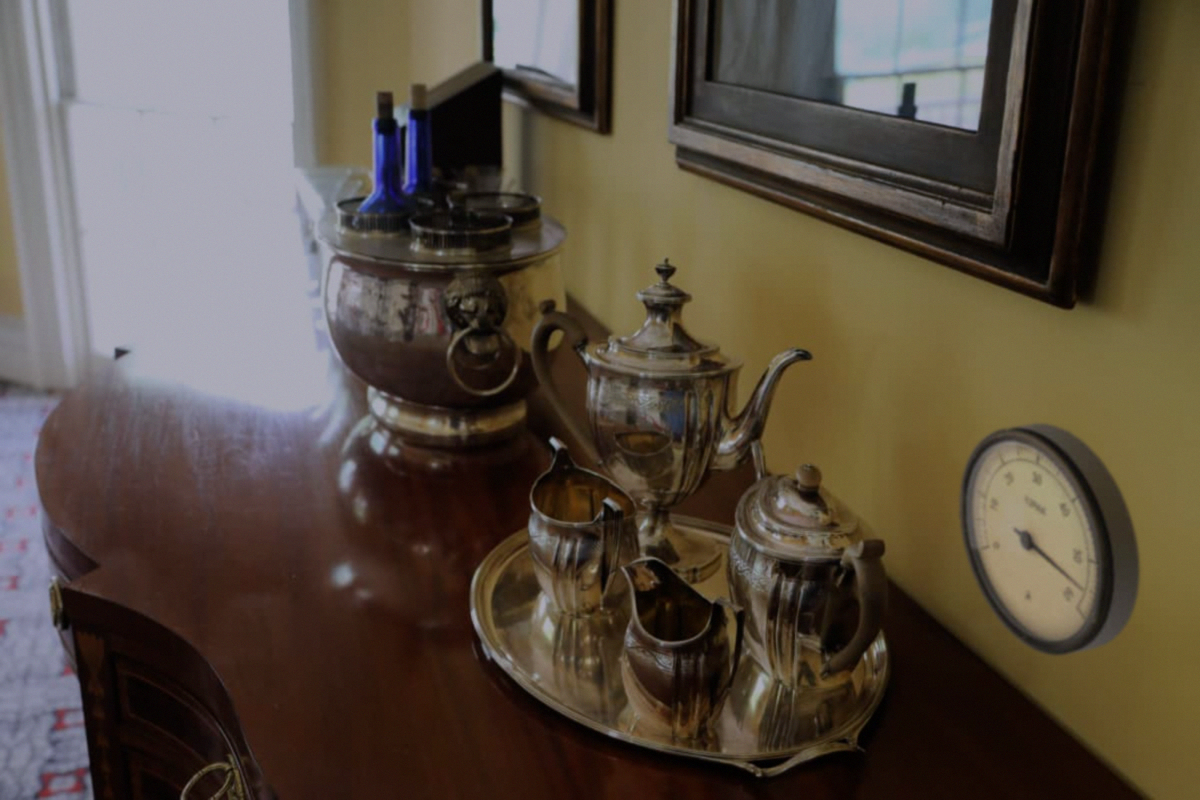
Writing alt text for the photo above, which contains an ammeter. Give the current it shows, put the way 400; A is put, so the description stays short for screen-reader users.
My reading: 55; A
